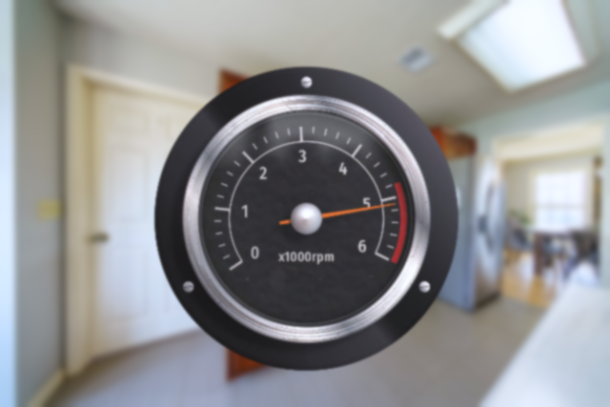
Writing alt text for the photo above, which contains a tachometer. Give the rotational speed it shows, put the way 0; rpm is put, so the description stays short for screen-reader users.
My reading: 5100; rpm
